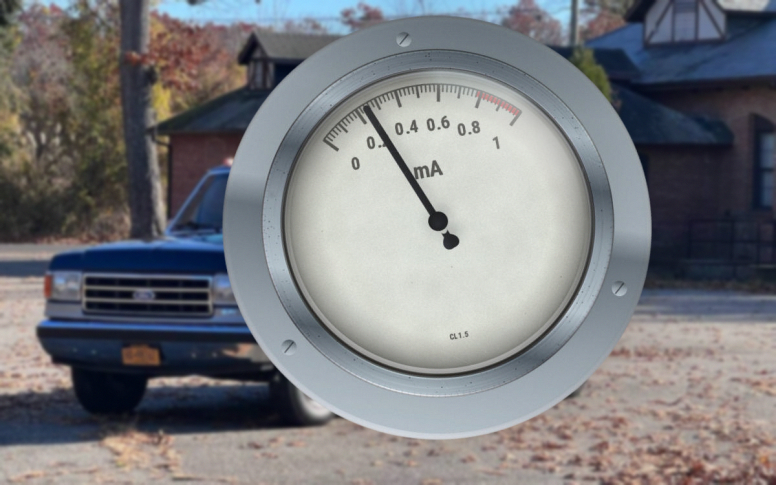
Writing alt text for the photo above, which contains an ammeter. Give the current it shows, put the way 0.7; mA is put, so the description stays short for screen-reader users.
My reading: 0.24; mA
